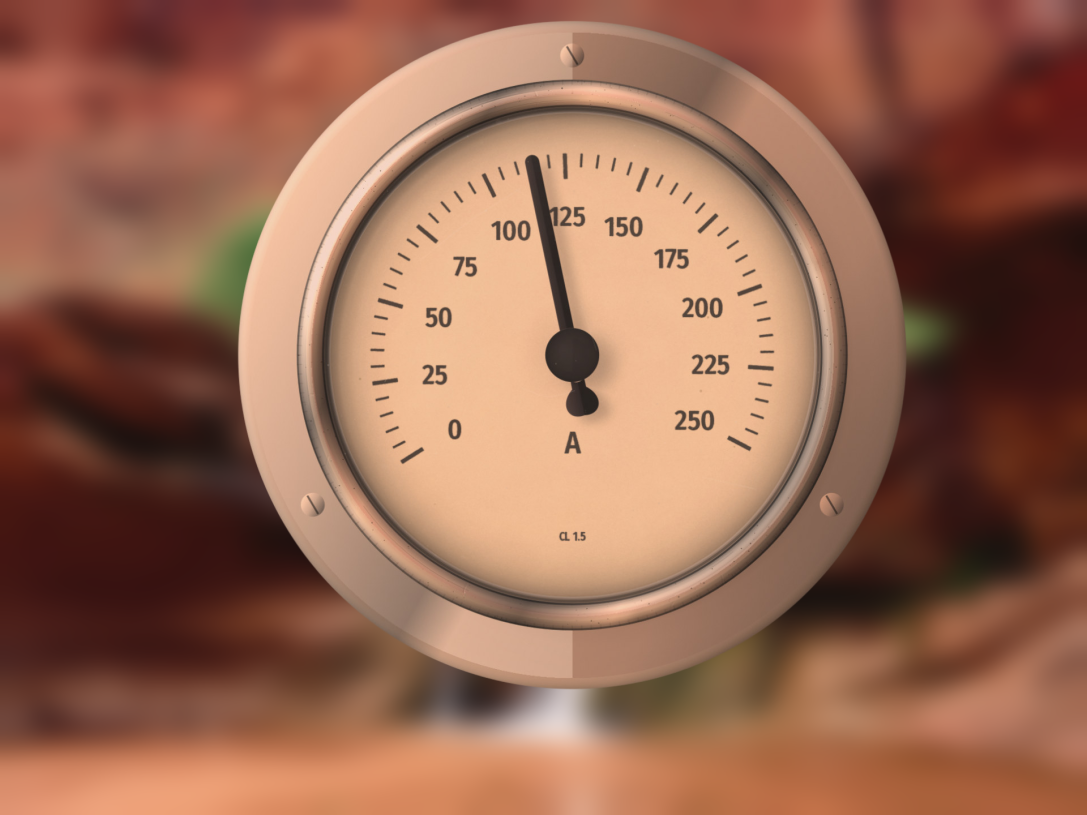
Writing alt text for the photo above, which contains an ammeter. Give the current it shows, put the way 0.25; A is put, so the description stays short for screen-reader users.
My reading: 115; A
